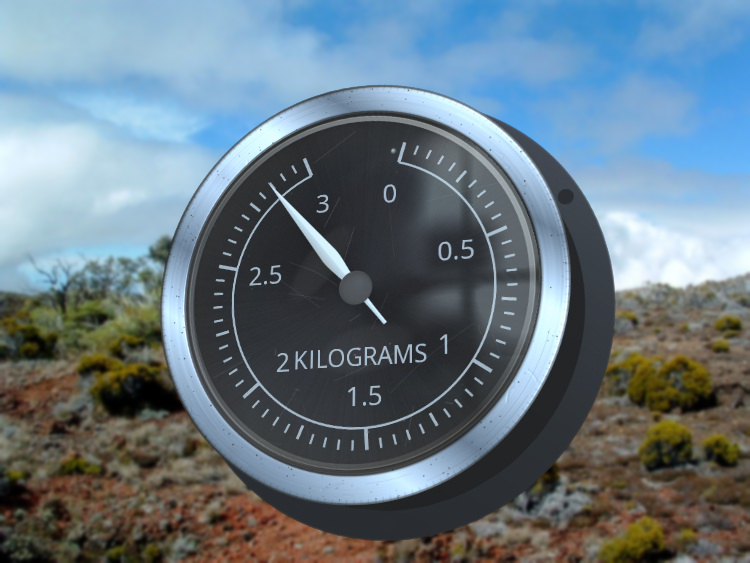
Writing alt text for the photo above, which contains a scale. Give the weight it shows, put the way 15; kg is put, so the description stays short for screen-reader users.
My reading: 2.85; kg
